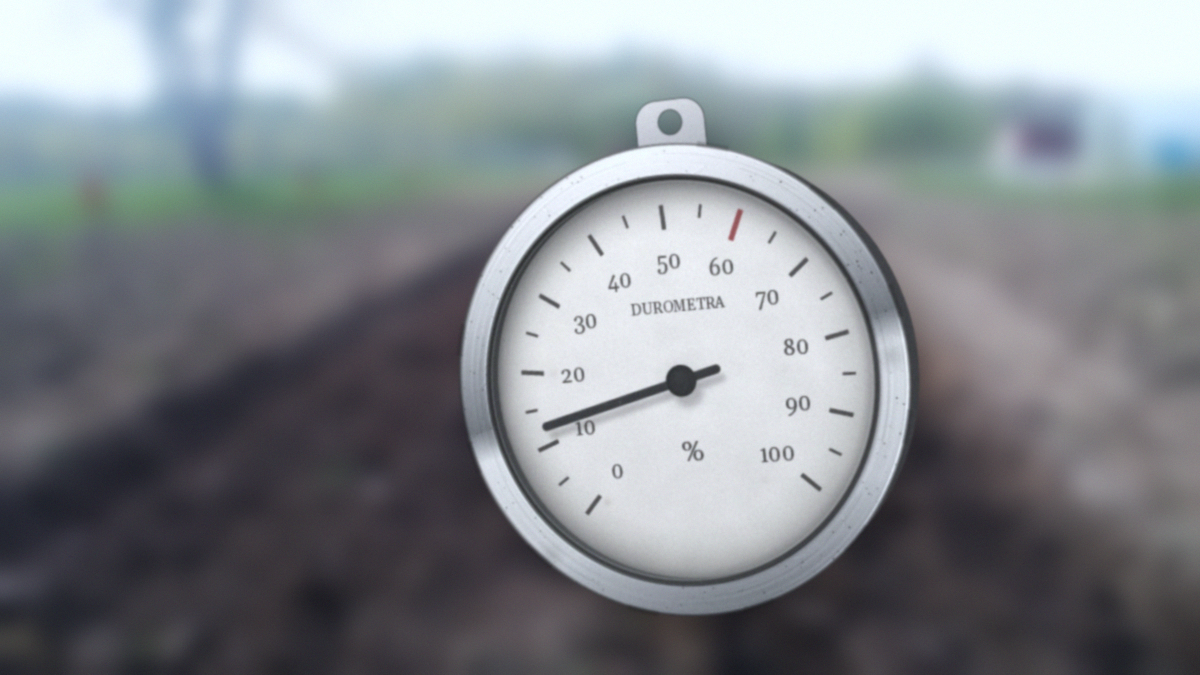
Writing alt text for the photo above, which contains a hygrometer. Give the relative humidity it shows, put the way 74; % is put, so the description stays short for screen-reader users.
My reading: 12.5; %
